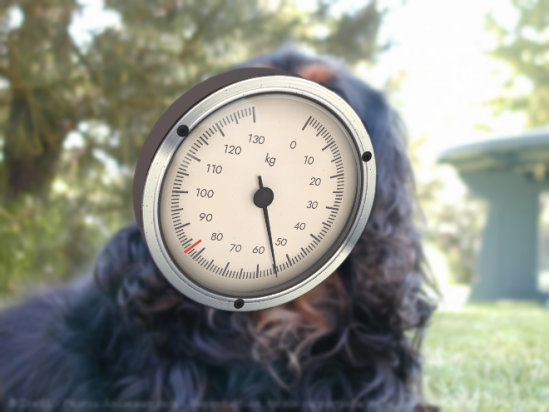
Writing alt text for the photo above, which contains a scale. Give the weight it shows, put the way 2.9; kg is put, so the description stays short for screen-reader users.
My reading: 55; kg
